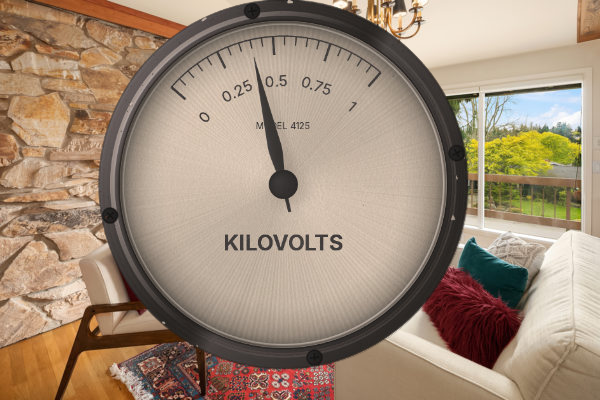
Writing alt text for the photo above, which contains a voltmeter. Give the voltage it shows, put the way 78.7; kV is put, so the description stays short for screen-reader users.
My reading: 0.4; kV
